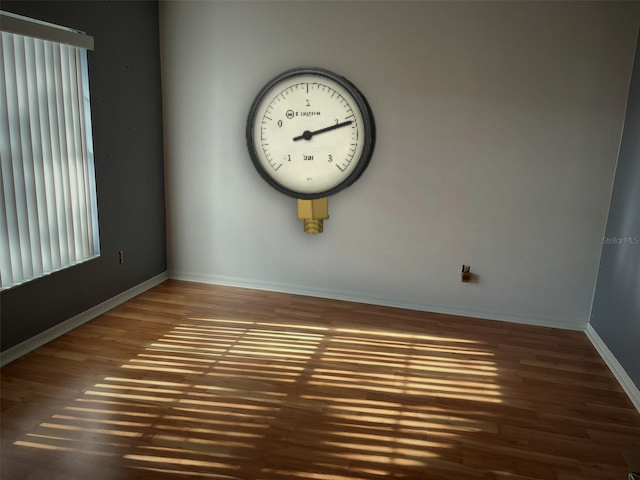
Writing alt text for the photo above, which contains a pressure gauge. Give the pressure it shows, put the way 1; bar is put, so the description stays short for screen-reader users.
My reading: 2.1; bar
